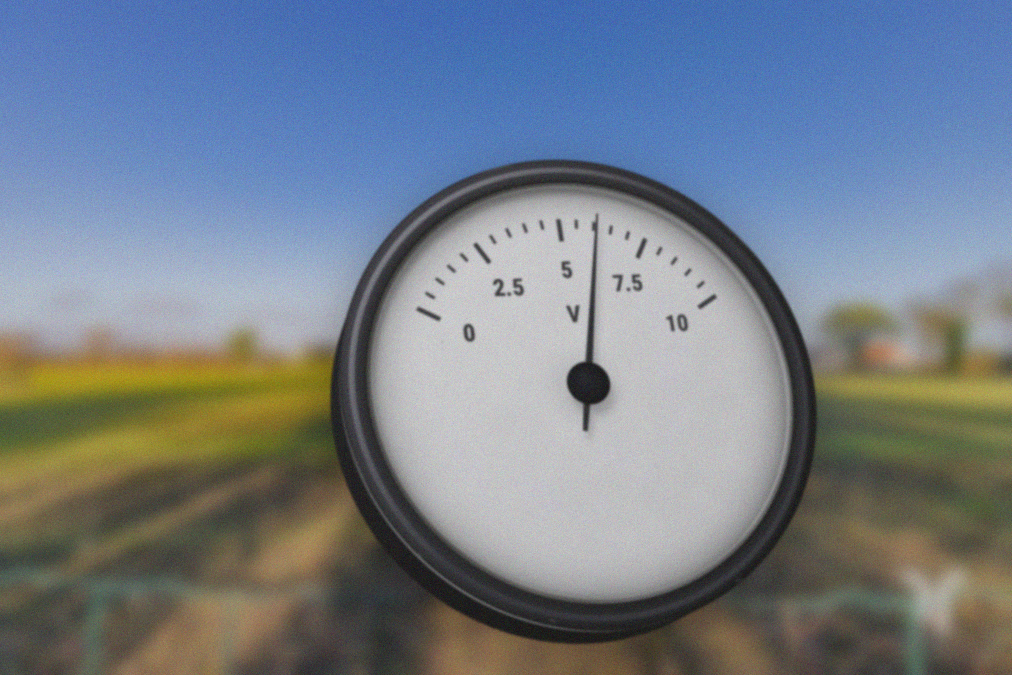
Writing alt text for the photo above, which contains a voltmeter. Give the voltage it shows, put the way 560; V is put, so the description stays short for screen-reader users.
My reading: 6; V
